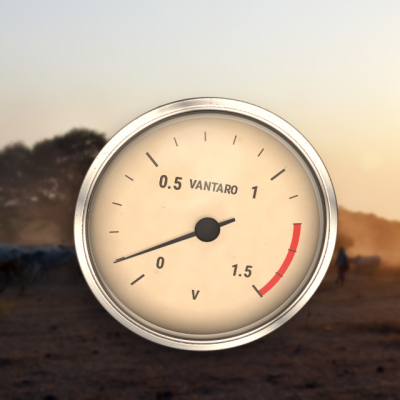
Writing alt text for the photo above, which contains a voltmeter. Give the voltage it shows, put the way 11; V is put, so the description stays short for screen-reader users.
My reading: 0.1; V
